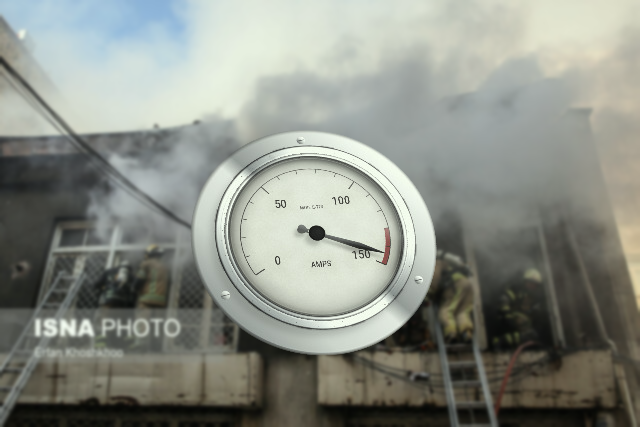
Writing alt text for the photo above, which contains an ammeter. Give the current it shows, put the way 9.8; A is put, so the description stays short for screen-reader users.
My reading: 145; A
